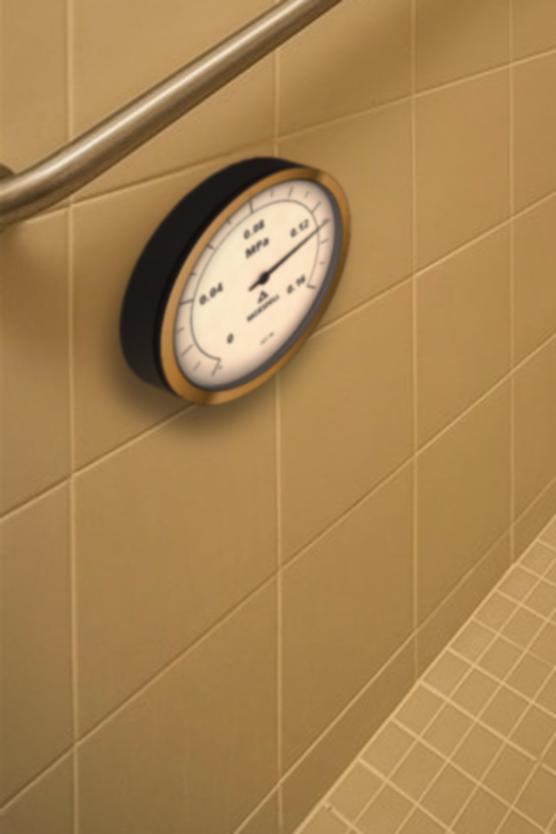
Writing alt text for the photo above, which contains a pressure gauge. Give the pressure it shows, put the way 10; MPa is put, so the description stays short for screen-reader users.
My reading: 0.13; MPa
